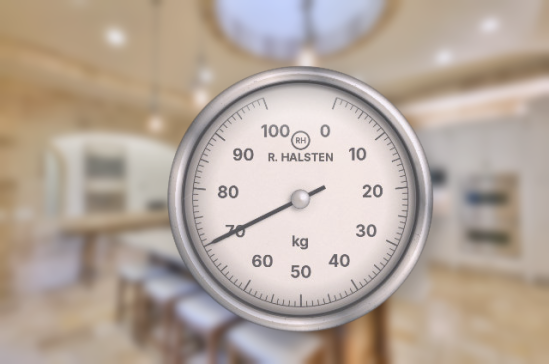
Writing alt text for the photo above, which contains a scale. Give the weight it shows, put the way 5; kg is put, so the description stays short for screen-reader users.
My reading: 70; kg
